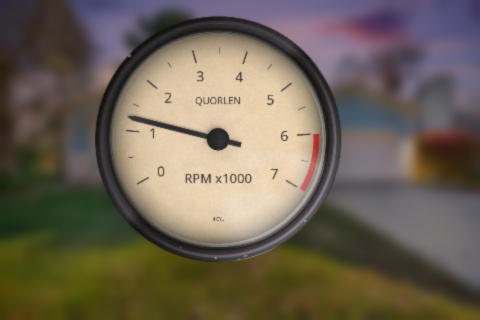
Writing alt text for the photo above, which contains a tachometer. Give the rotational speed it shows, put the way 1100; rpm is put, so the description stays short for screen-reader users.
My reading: 1250; rpm
